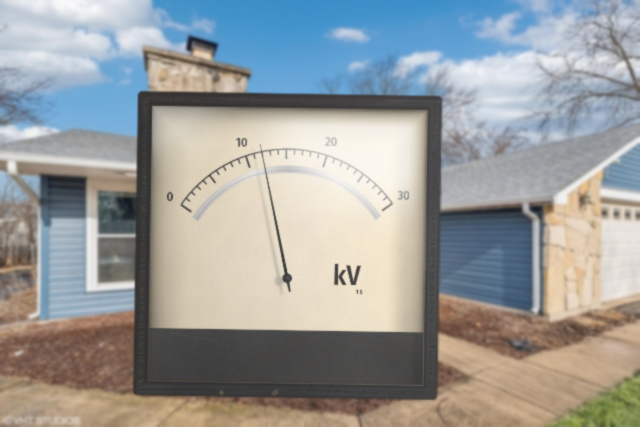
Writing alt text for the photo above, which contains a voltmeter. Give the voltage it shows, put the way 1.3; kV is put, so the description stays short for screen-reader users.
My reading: 12; kV
